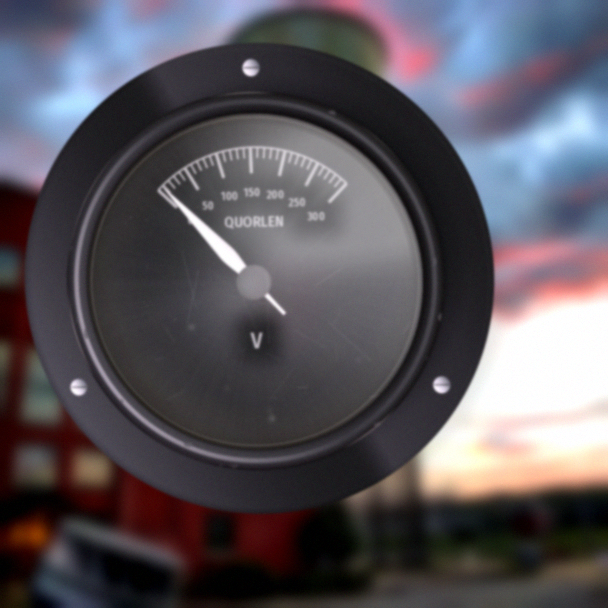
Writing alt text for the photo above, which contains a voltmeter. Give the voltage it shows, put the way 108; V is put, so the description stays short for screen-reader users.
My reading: 10; V
